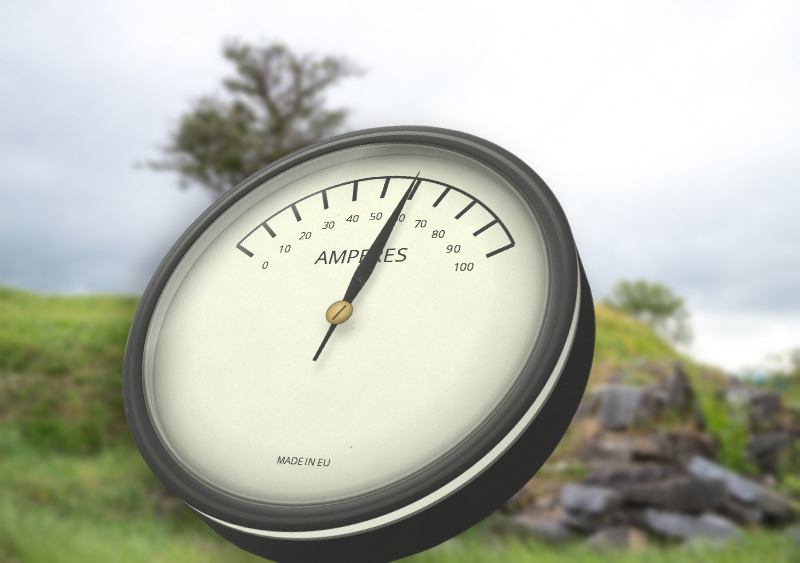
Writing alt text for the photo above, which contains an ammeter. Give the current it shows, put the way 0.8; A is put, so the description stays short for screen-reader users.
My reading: 60; A
